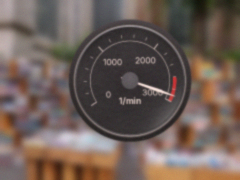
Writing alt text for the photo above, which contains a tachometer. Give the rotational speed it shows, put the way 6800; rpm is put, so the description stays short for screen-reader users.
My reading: 2900; rpm
